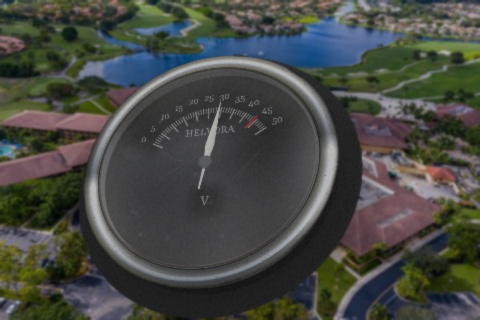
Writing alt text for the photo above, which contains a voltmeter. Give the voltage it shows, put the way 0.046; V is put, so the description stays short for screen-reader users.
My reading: 30; V
